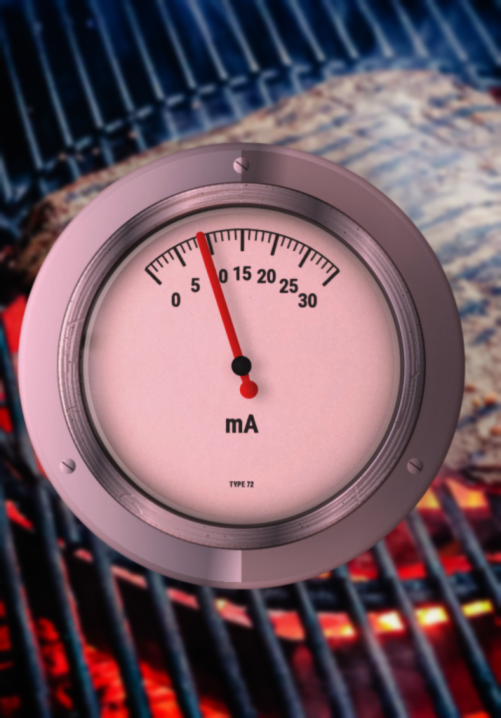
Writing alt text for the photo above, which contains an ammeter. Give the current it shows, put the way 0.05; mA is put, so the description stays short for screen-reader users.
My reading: 9; mA
